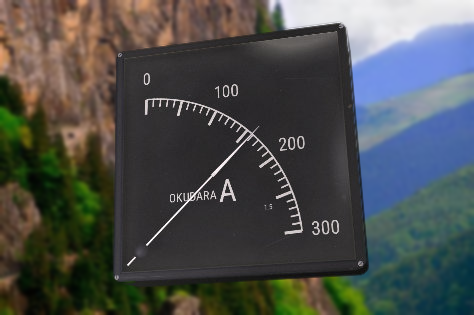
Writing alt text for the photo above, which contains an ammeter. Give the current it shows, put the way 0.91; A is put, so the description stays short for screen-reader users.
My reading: 160; A
